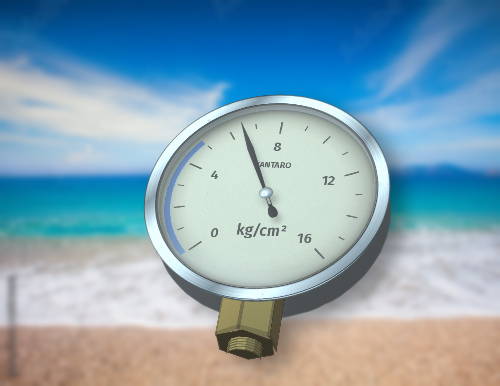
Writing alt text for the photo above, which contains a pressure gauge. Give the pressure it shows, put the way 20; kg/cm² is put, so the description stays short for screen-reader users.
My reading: 6.5; kg/cm²
